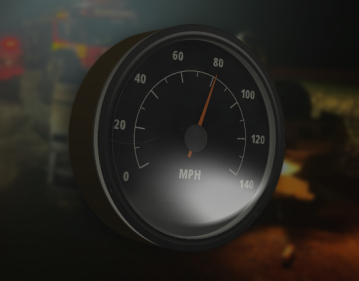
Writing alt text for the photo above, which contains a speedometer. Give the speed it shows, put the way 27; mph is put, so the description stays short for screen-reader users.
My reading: 80; mph
